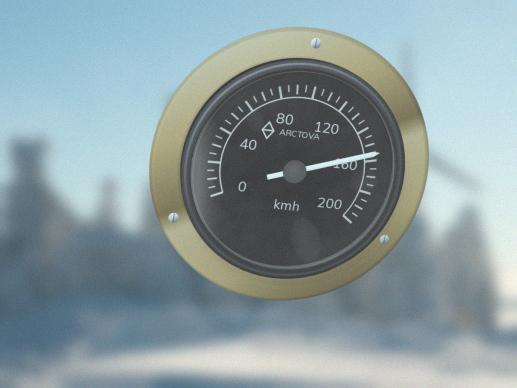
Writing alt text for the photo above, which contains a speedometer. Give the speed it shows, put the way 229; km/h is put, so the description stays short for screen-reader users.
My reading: 155; km/h
